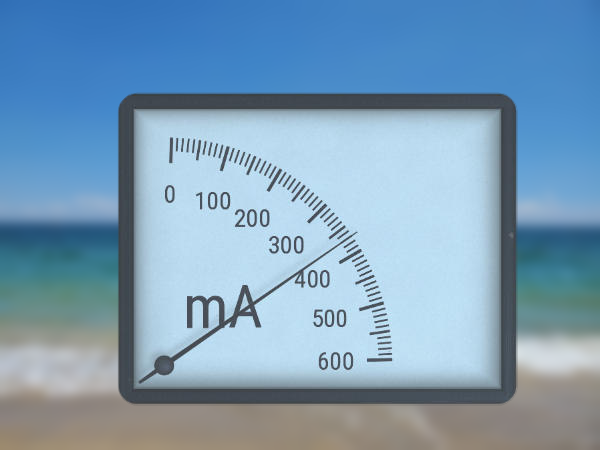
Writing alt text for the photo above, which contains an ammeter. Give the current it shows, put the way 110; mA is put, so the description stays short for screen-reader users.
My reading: 370; mA
